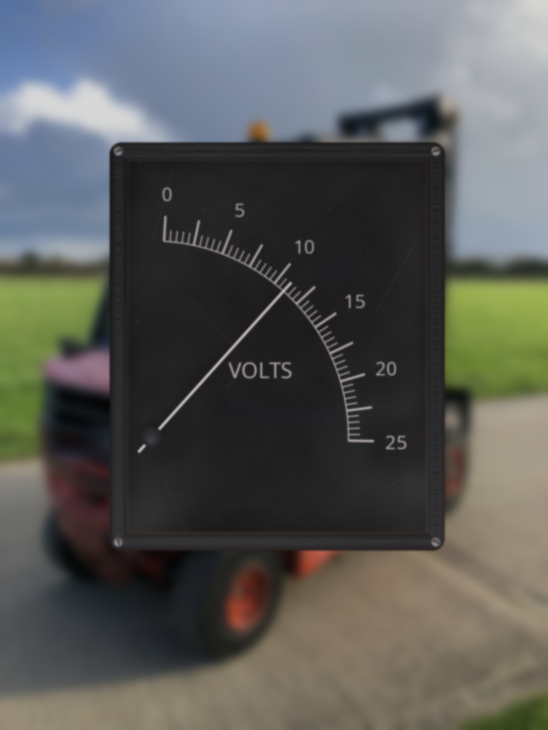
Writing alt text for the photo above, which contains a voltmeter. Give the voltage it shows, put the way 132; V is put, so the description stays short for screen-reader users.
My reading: 11; V
